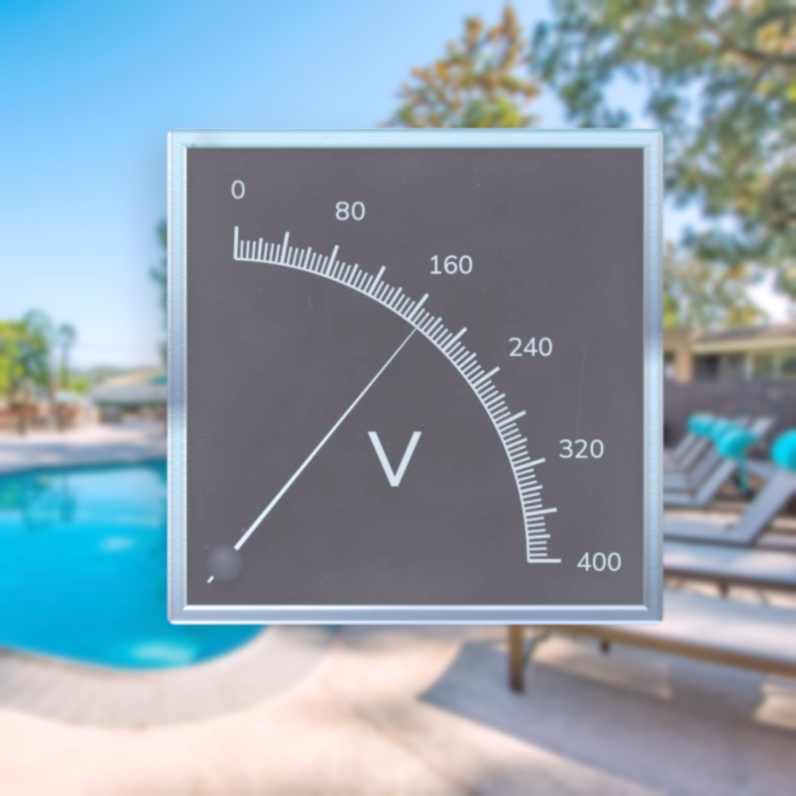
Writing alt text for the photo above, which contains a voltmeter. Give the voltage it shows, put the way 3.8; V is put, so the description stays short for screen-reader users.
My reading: 170; V
